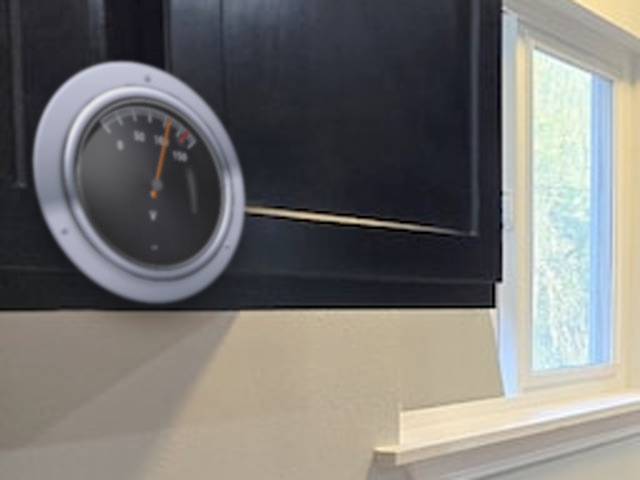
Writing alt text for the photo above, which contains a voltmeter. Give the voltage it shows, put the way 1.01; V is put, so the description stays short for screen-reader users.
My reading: 100; V
